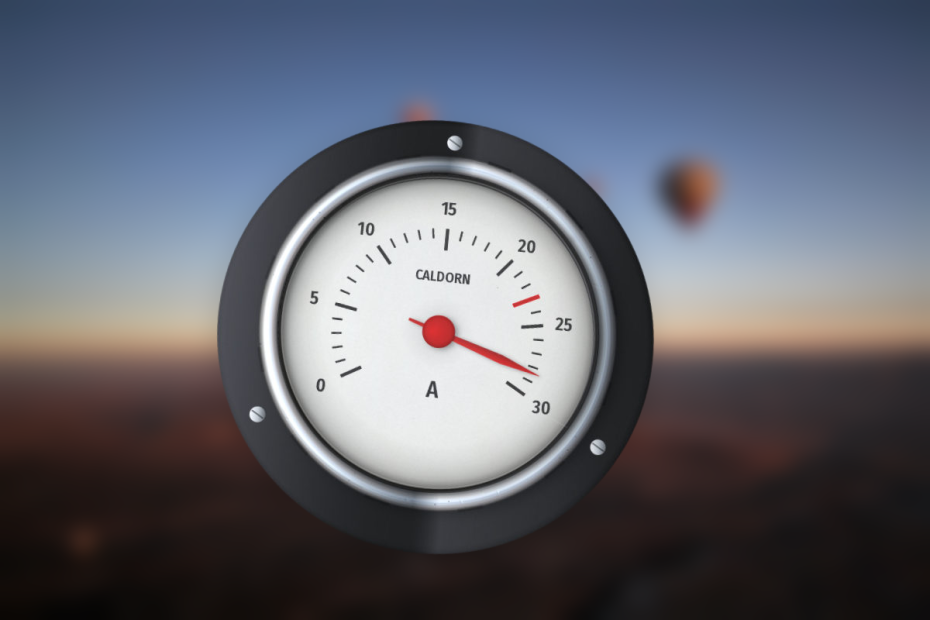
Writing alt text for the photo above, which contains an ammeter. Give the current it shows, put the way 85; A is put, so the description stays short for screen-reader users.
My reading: 28.5; A
